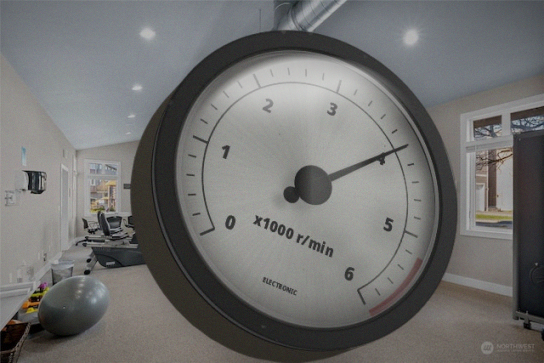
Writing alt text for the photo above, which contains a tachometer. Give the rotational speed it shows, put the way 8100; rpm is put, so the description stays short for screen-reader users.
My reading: 4000; rpm
